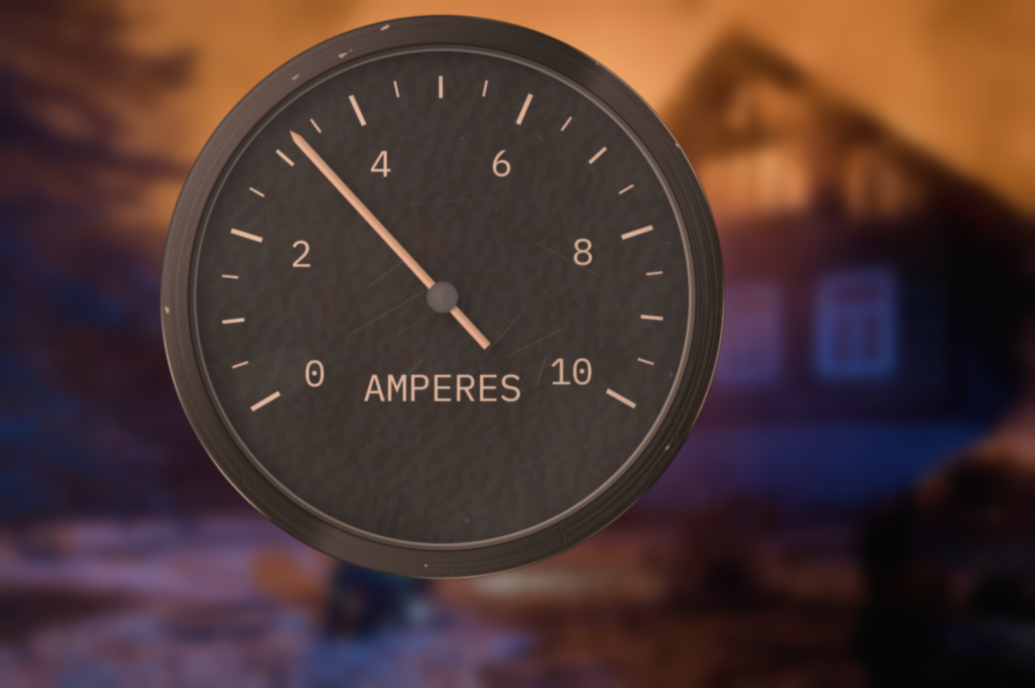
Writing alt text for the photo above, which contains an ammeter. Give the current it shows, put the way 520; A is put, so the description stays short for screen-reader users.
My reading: 3.25; A
